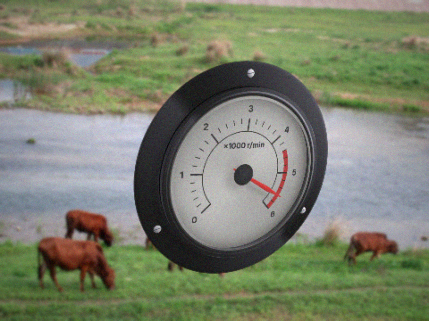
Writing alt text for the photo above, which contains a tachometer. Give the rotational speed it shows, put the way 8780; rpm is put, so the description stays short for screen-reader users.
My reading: 5600; rpm
